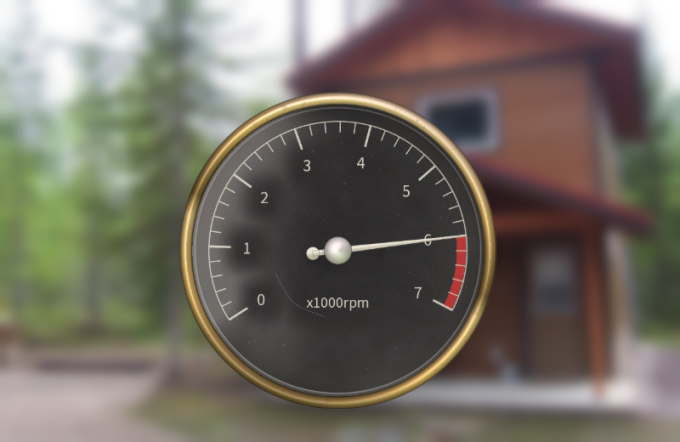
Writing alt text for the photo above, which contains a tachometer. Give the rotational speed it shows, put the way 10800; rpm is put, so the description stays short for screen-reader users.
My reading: 6000; rpm
